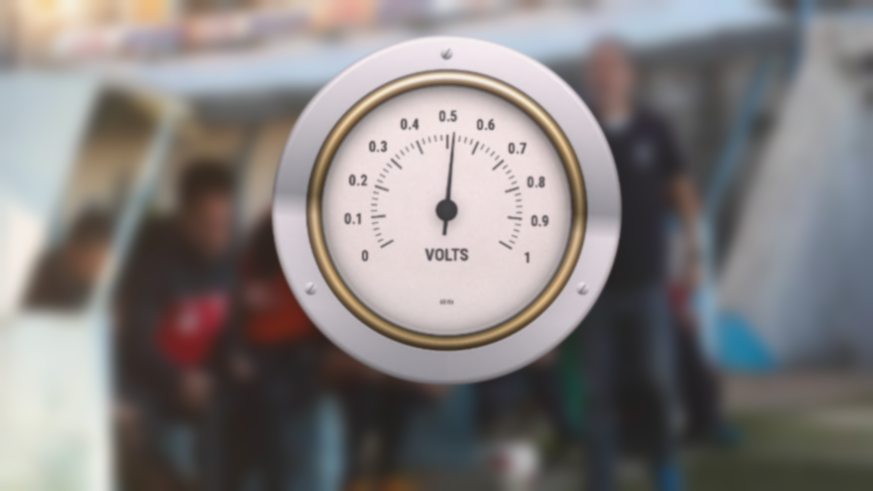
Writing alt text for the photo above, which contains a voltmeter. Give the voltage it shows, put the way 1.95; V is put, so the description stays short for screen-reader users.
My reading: 0.52; V
